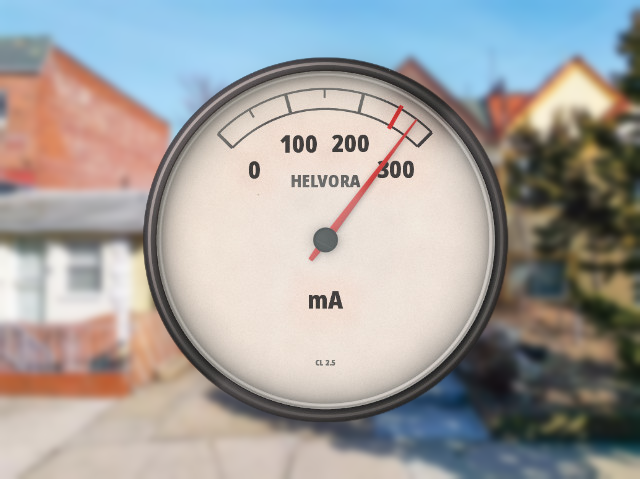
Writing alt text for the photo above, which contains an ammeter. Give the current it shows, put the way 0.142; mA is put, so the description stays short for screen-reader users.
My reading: 275; mA
